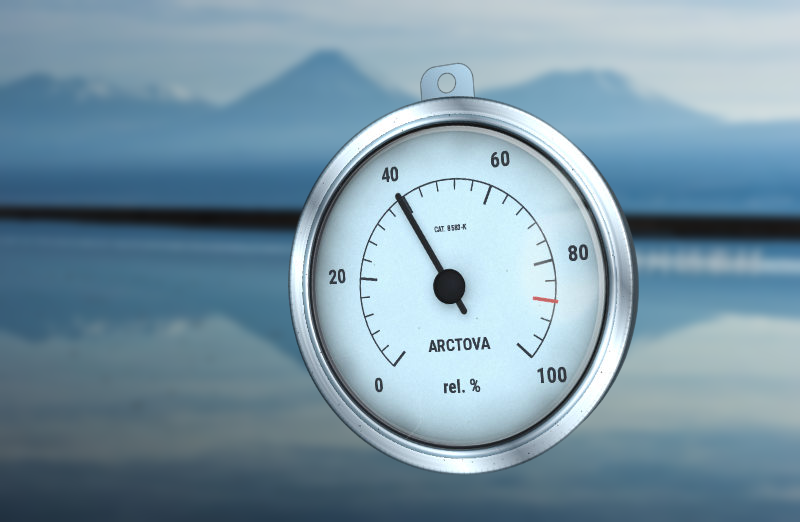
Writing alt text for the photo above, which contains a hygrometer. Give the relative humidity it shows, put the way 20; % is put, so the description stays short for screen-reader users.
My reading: 40; %
